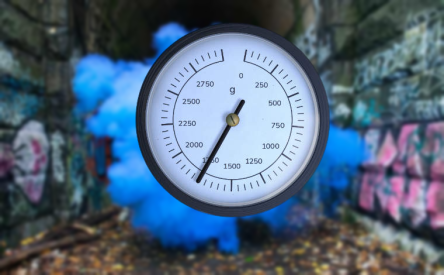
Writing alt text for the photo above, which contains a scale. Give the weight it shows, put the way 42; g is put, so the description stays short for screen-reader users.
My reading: 1750; g
